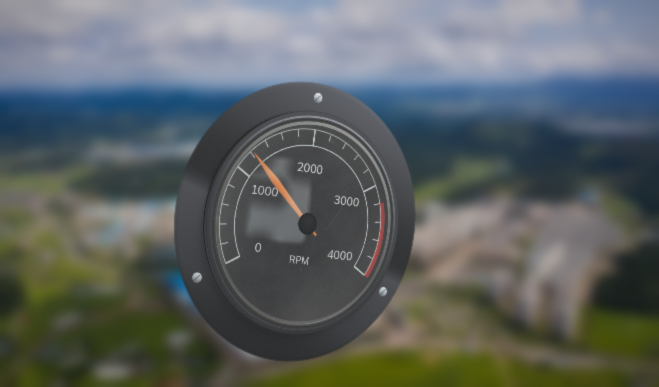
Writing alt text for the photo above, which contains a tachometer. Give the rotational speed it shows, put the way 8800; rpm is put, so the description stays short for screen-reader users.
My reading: 1200; rpm
